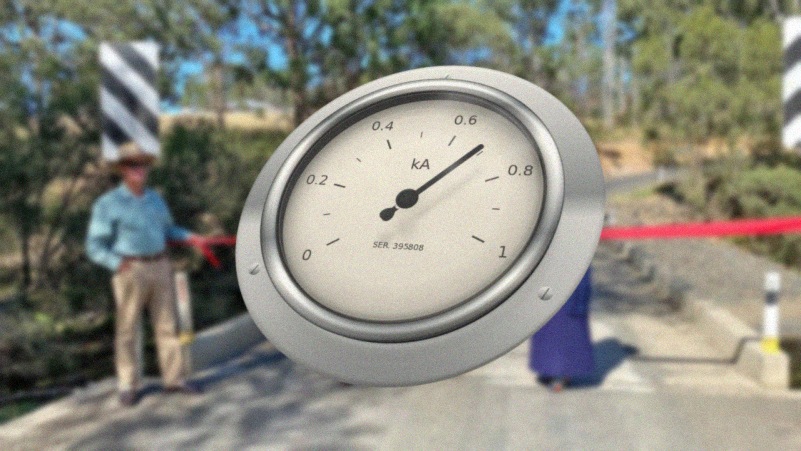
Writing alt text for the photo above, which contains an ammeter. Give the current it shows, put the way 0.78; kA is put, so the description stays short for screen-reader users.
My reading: 0.7; kA
